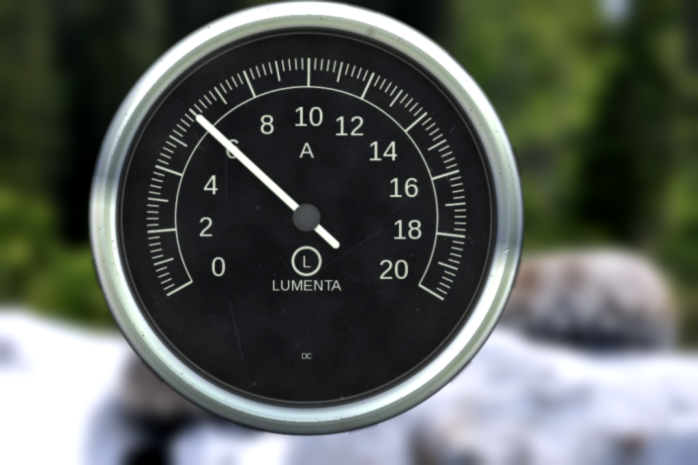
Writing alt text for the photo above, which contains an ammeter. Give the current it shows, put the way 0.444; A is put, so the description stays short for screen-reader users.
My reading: 6; A
